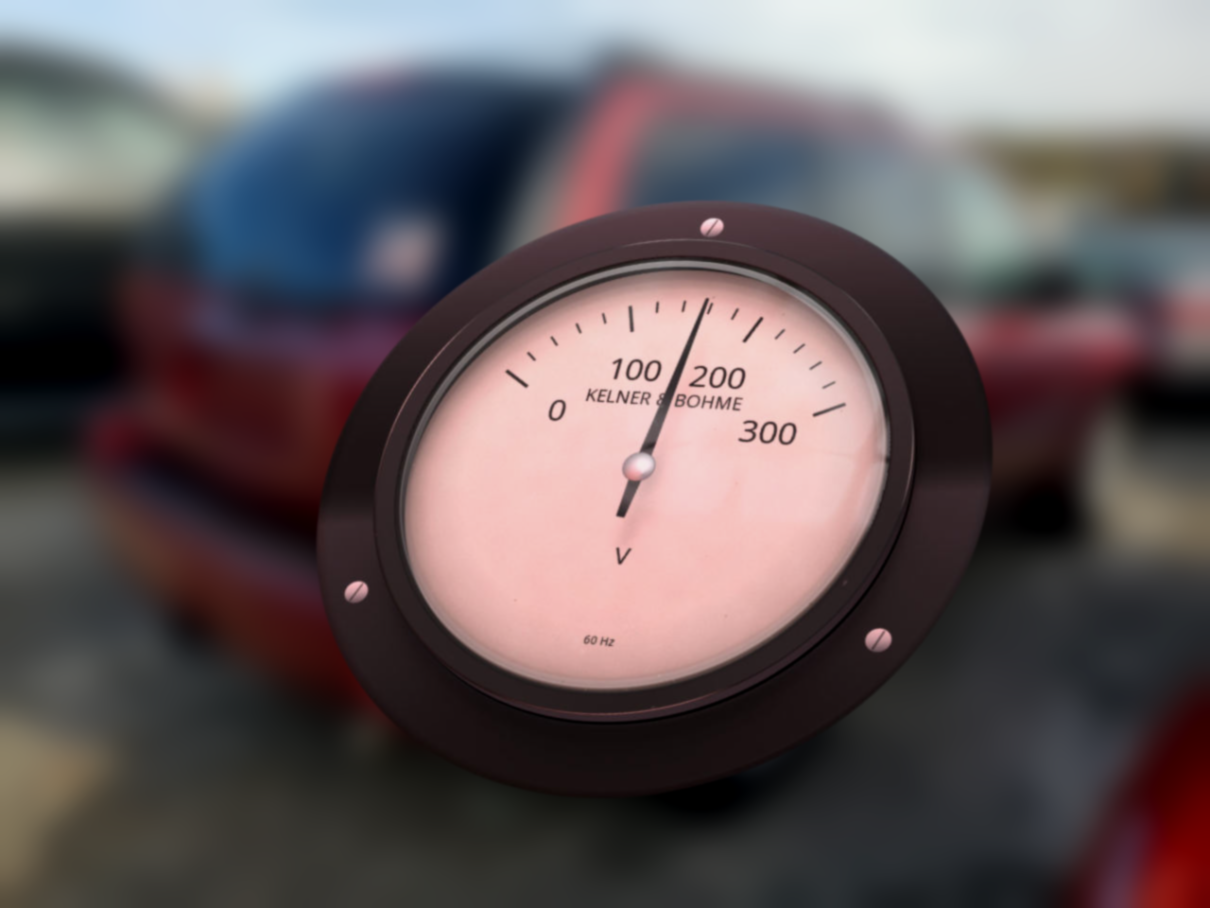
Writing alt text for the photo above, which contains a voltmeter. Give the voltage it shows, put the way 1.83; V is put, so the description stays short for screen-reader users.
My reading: 160; V
